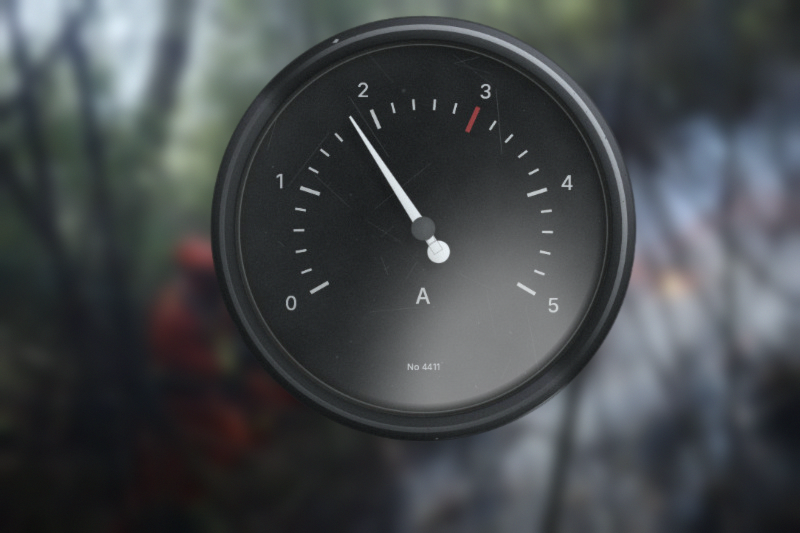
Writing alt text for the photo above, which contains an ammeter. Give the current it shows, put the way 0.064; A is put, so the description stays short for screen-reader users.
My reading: 1.8; A
